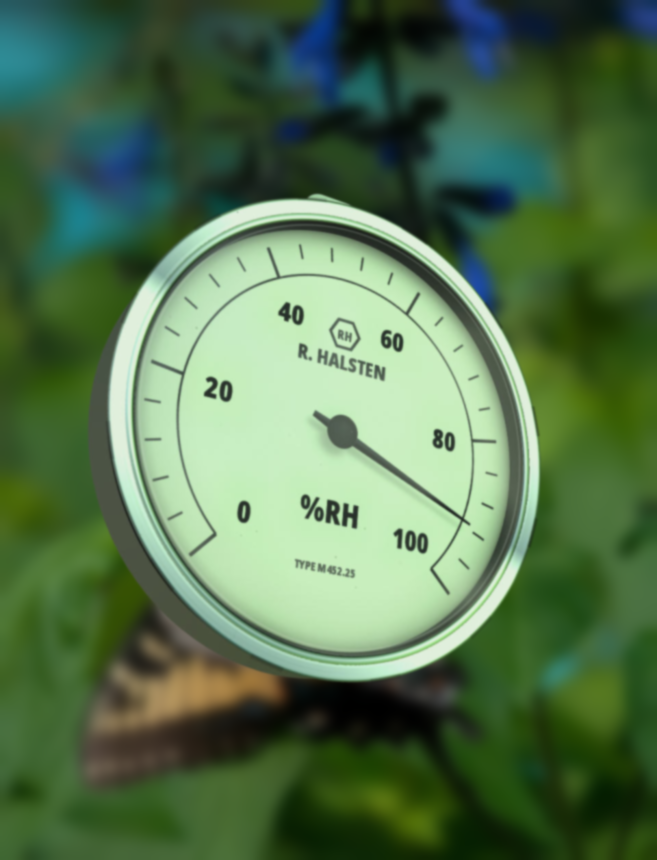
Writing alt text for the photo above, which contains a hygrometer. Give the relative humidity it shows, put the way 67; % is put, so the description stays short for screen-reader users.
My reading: 92; %
